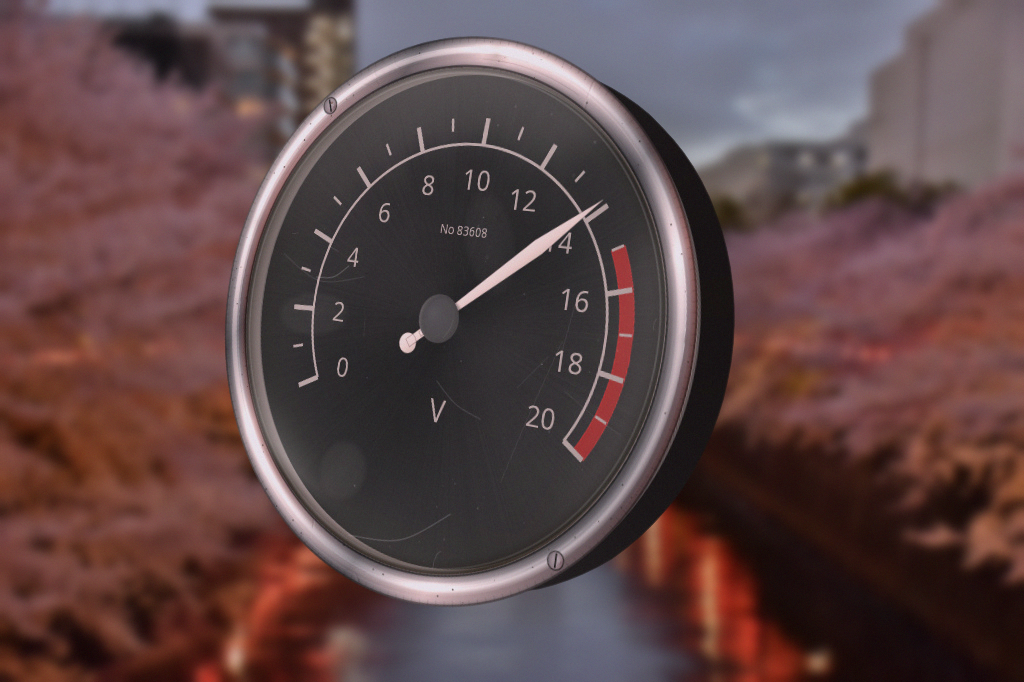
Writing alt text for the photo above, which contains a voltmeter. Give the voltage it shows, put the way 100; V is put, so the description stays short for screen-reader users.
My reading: 14; V
